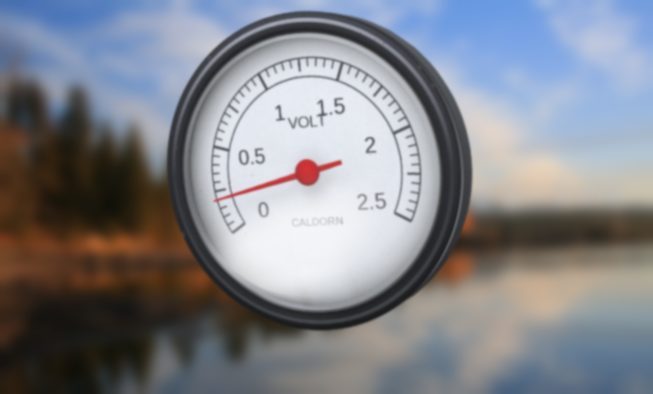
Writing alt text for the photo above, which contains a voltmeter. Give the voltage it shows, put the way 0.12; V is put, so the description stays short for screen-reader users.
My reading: 0.2; V
